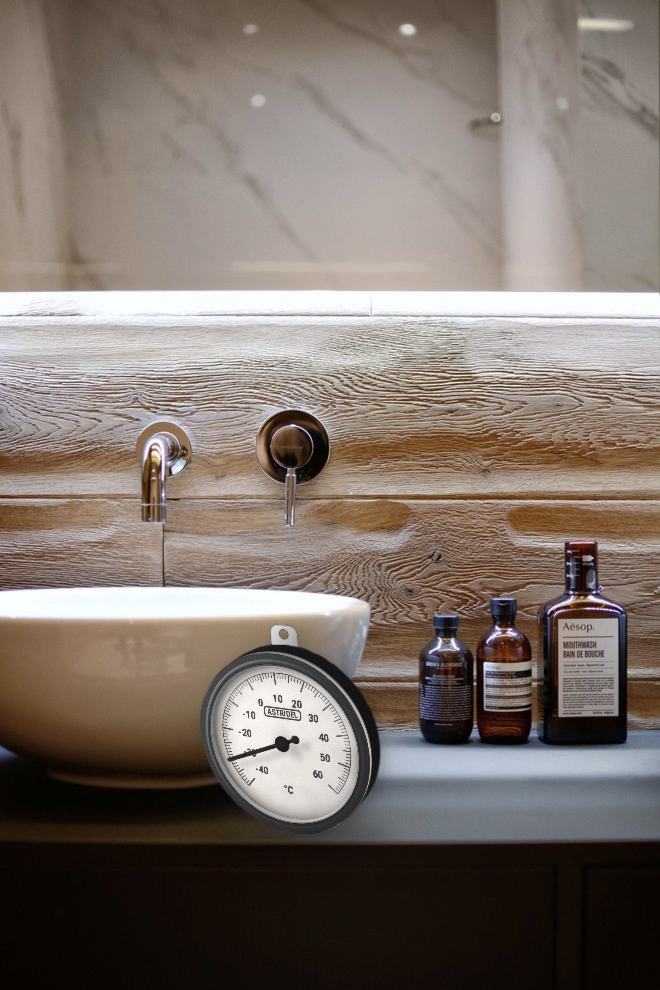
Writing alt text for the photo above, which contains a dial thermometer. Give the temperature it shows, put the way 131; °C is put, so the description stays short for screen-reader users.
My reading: -30; °C
